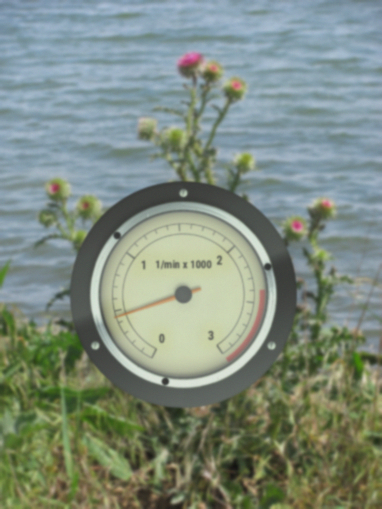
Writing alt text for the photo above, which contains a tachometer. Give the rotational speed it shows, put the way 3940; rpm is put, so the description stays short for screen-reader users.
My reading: 450; rpm
